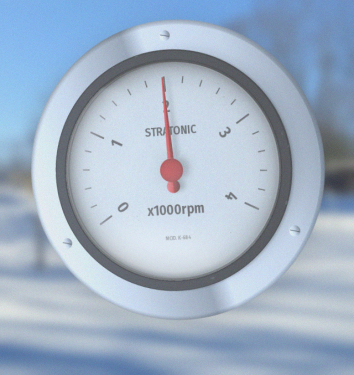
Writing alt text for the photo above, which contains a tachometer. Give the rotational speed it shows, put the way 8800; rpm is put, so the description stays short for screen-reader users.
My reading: 2000; rpm
